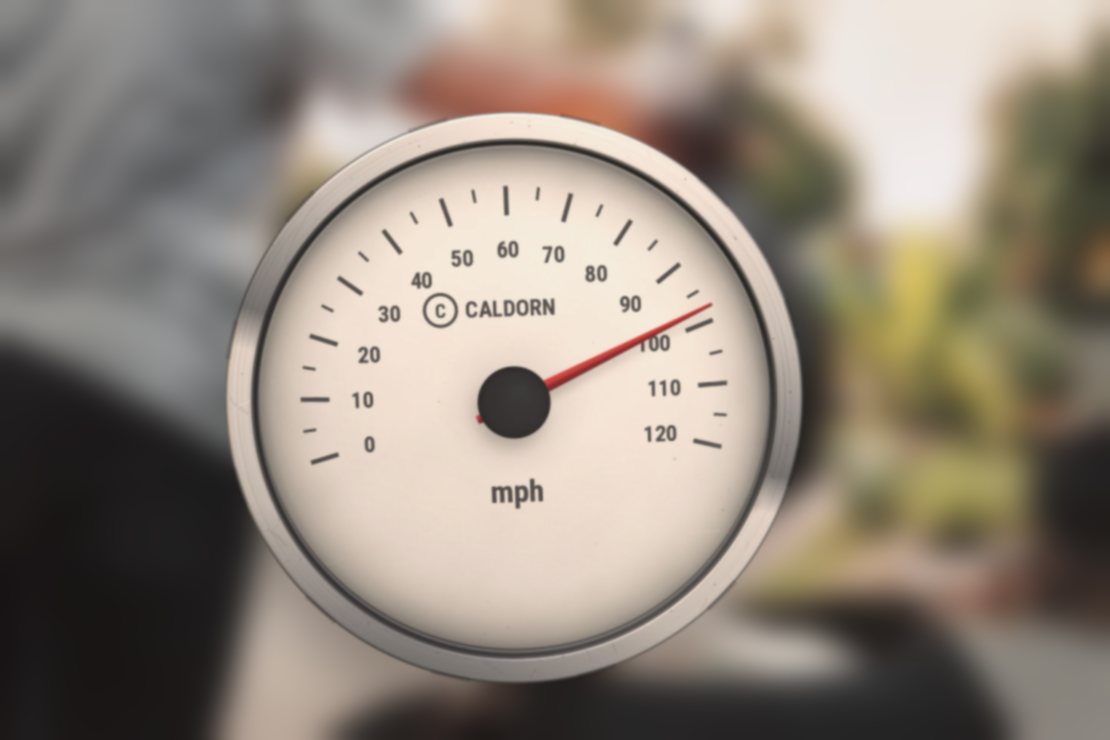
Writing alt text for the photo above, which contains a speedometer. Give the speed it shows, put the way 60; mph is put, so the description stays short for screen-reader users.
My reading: 97.5; mph
